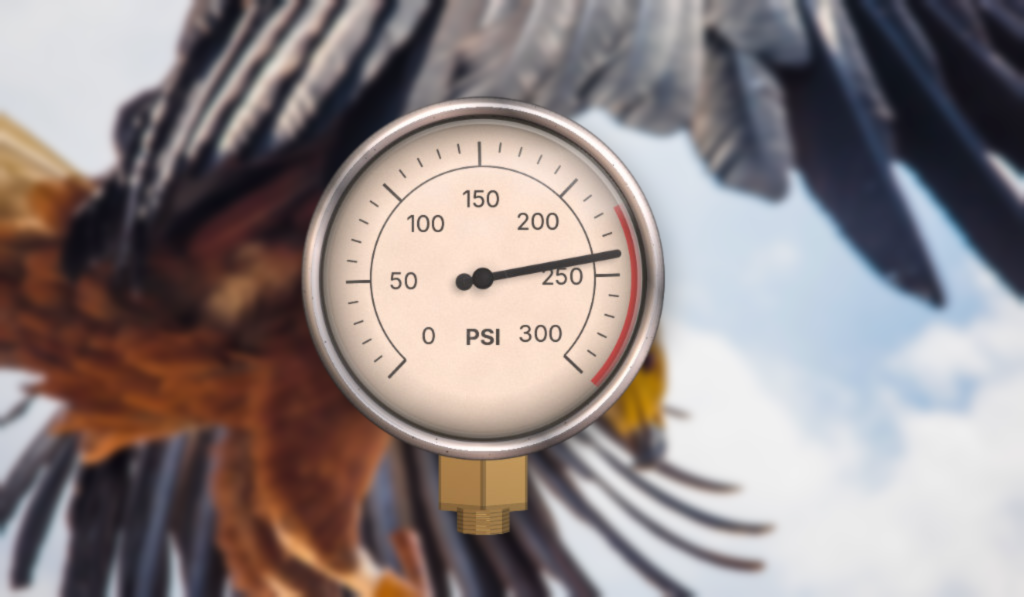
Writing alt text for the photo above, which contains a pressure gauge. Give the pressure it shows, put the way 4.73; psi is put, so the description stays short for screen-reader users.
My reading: 240; psi
